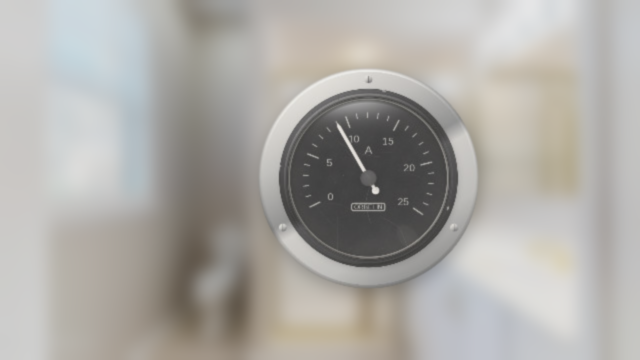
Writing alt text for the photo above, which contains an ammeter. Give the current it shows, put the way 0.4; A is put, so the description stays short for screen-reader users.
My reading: 9; A
